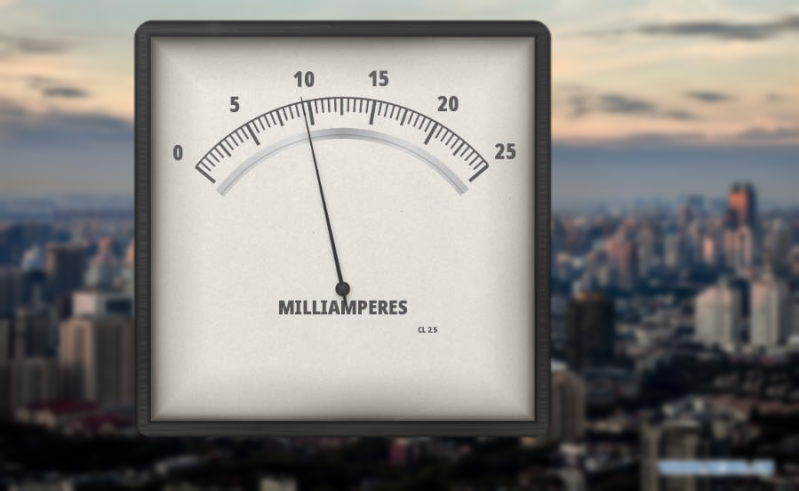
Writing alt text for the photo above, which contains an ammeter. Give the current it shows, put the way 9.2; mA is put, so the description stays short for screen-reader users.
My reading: 9.5; mA
